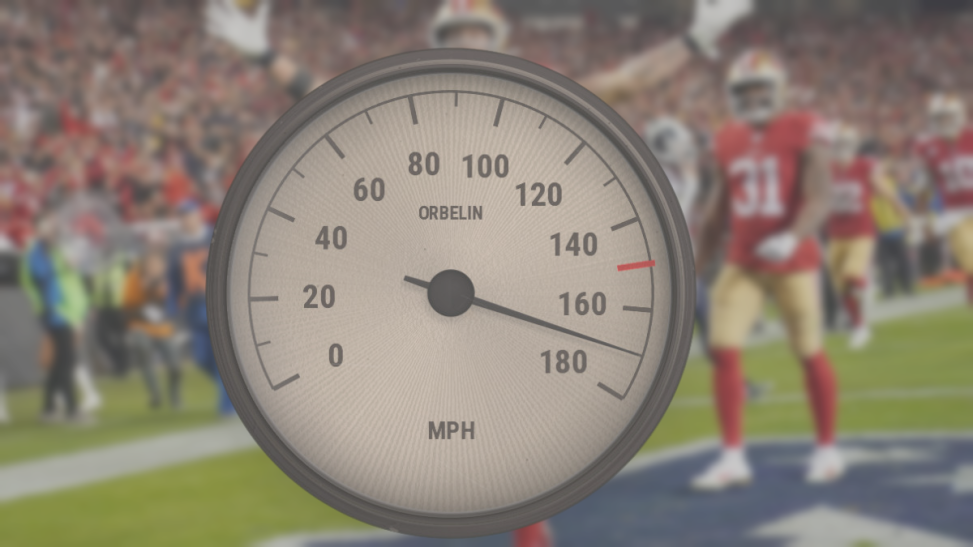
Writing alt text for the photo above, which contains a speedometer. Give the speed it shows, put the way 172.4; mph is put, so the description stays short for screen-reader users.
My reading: 170; mph
